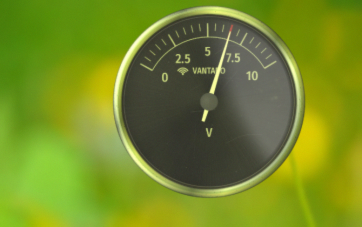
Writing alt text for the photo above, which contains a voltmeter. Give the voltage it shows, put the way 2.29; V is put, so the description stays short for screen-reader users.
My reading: 6.5; V
